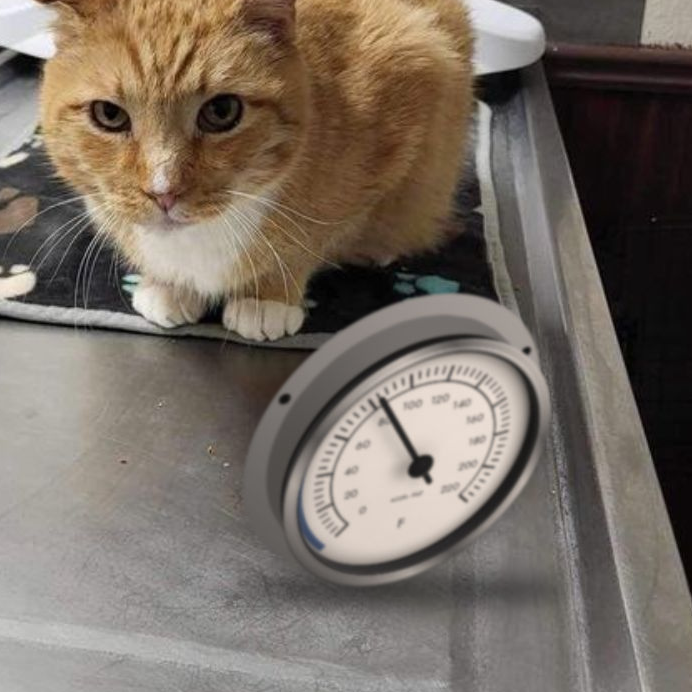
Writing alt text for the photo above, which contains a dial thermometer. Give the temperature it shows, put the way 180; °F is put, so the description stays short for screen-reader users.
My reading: 84; °F
